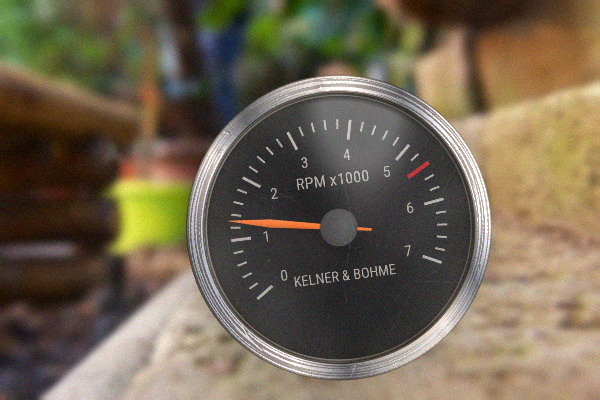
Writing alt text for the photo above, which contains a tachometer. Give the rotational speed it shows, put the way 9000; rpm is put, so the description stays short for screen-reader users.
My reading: 1300; rpm
